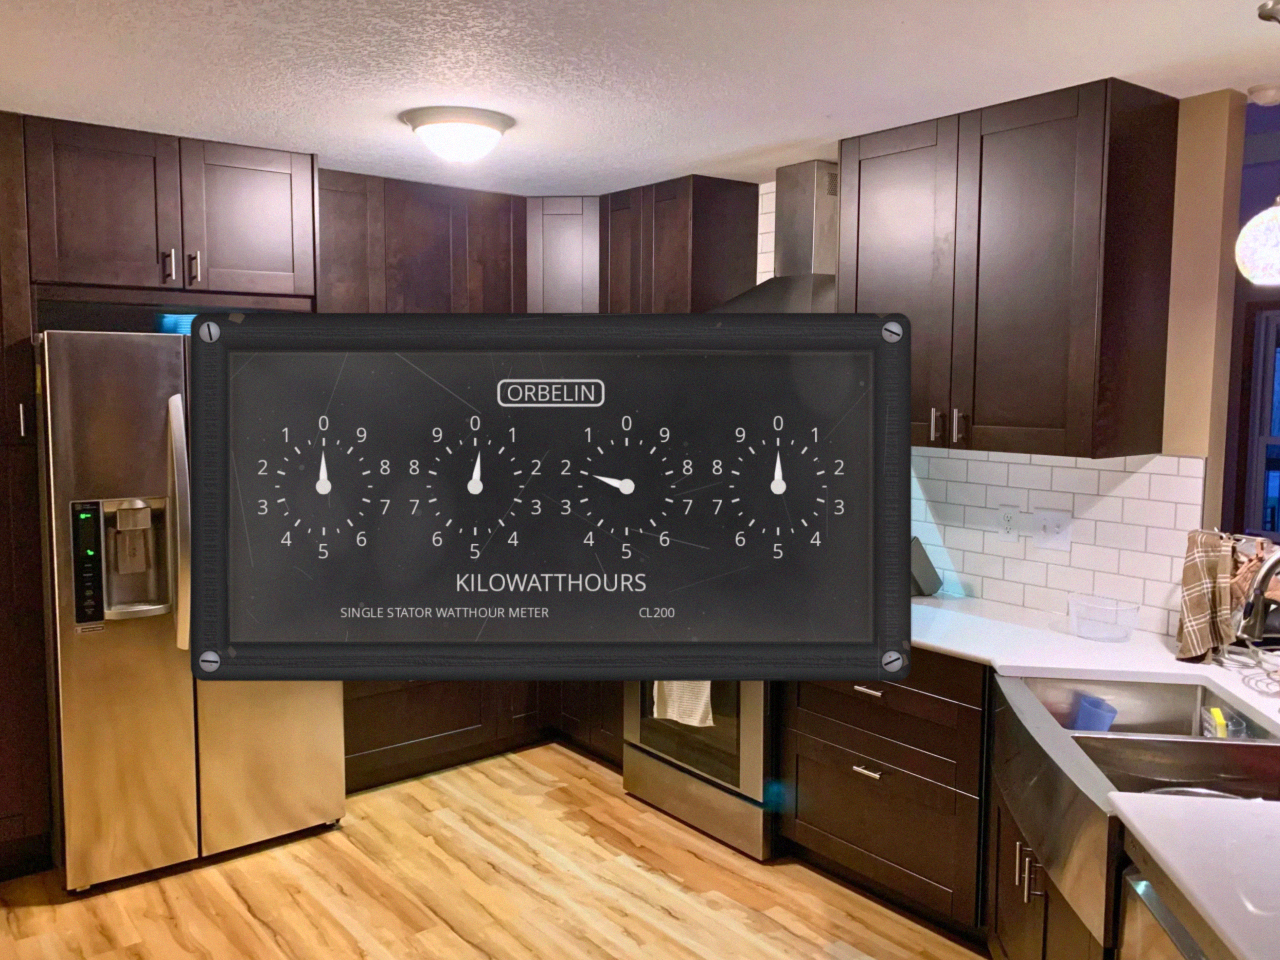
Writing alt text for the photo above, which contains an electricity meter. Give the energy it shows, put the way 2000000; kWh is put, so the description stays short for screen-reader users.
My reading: 20; kWh
